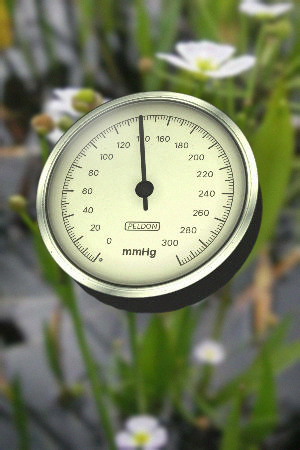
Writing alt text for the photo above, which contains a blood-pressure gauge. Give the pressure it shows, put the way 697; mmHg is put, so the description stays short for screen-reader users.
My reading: 140; mmHg
